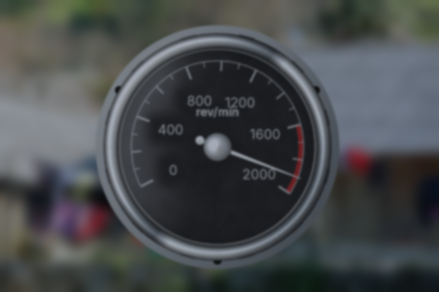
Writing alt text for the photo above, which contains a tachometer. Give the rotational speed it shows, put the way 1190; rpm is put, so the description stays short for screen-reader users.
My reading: 1900; rpm
